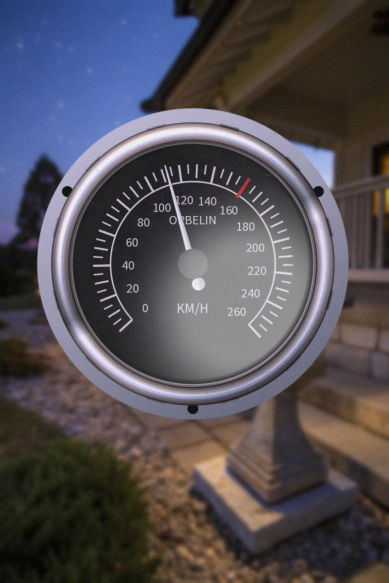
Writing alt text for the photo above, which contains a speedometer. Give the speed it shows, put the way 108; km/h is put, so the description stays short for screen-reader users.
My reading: 112.5; km/h
